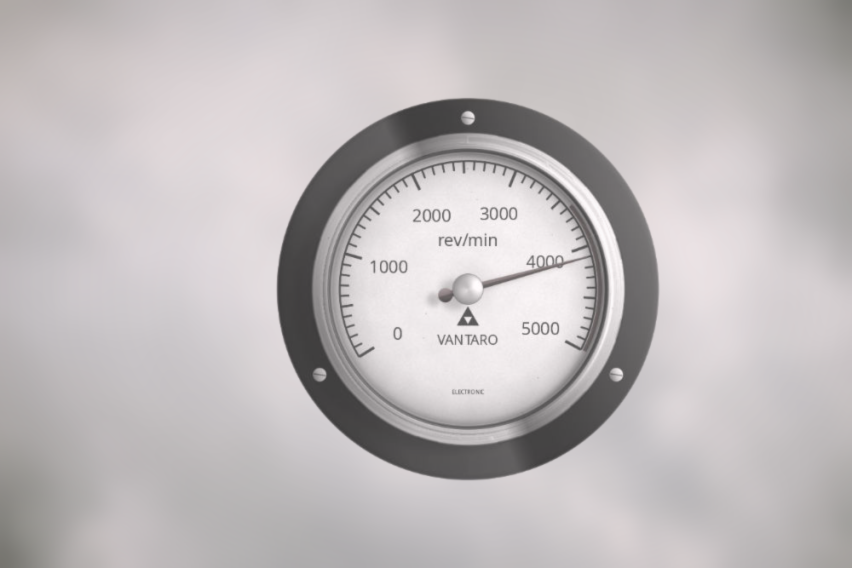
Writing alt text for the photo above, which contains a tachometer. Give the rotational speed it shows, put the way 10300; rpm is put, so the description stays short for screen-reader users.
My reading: 4100; rpm
